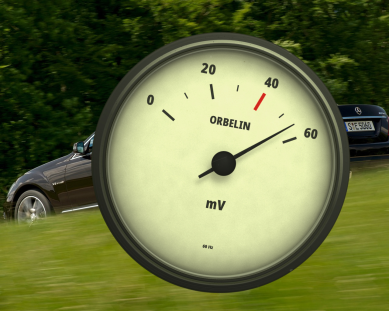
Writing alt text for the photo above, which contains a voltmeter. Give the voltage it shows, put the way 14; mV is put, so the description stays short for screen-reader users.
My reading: 55; mV
